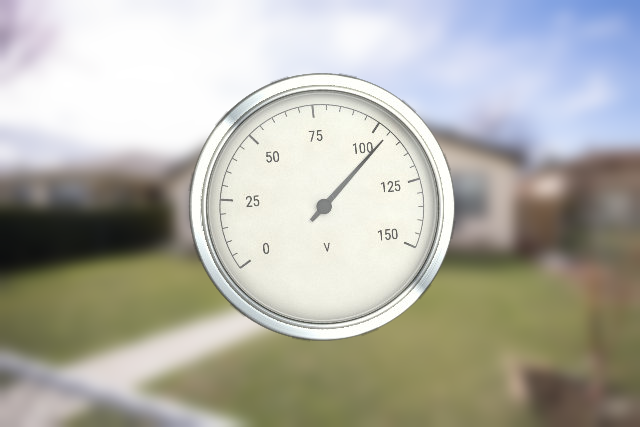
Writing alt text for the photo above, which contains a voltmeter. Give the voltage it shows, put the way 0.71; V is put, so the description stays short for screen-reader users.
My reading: 105; V
